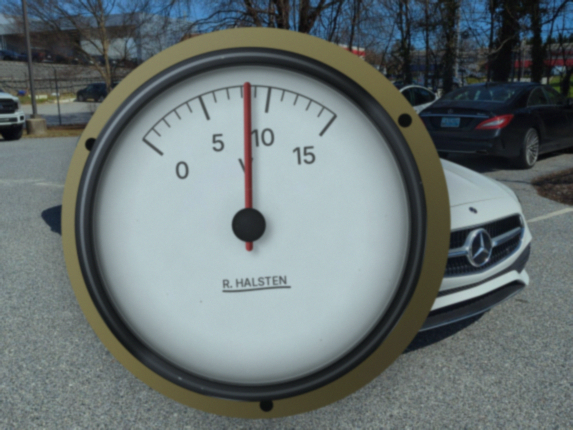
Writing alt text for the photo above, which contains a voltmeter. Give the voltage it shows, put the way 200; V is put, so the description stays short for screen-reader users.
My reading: 8.5; V
